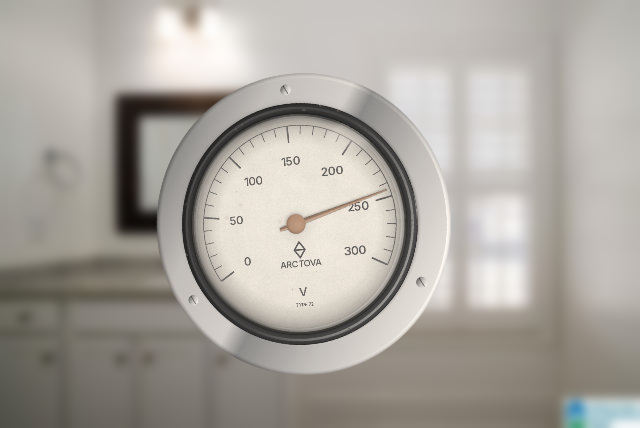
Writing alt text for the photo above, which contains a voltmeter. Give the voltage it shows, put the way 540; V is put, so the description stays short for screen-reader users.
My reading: 245; V
